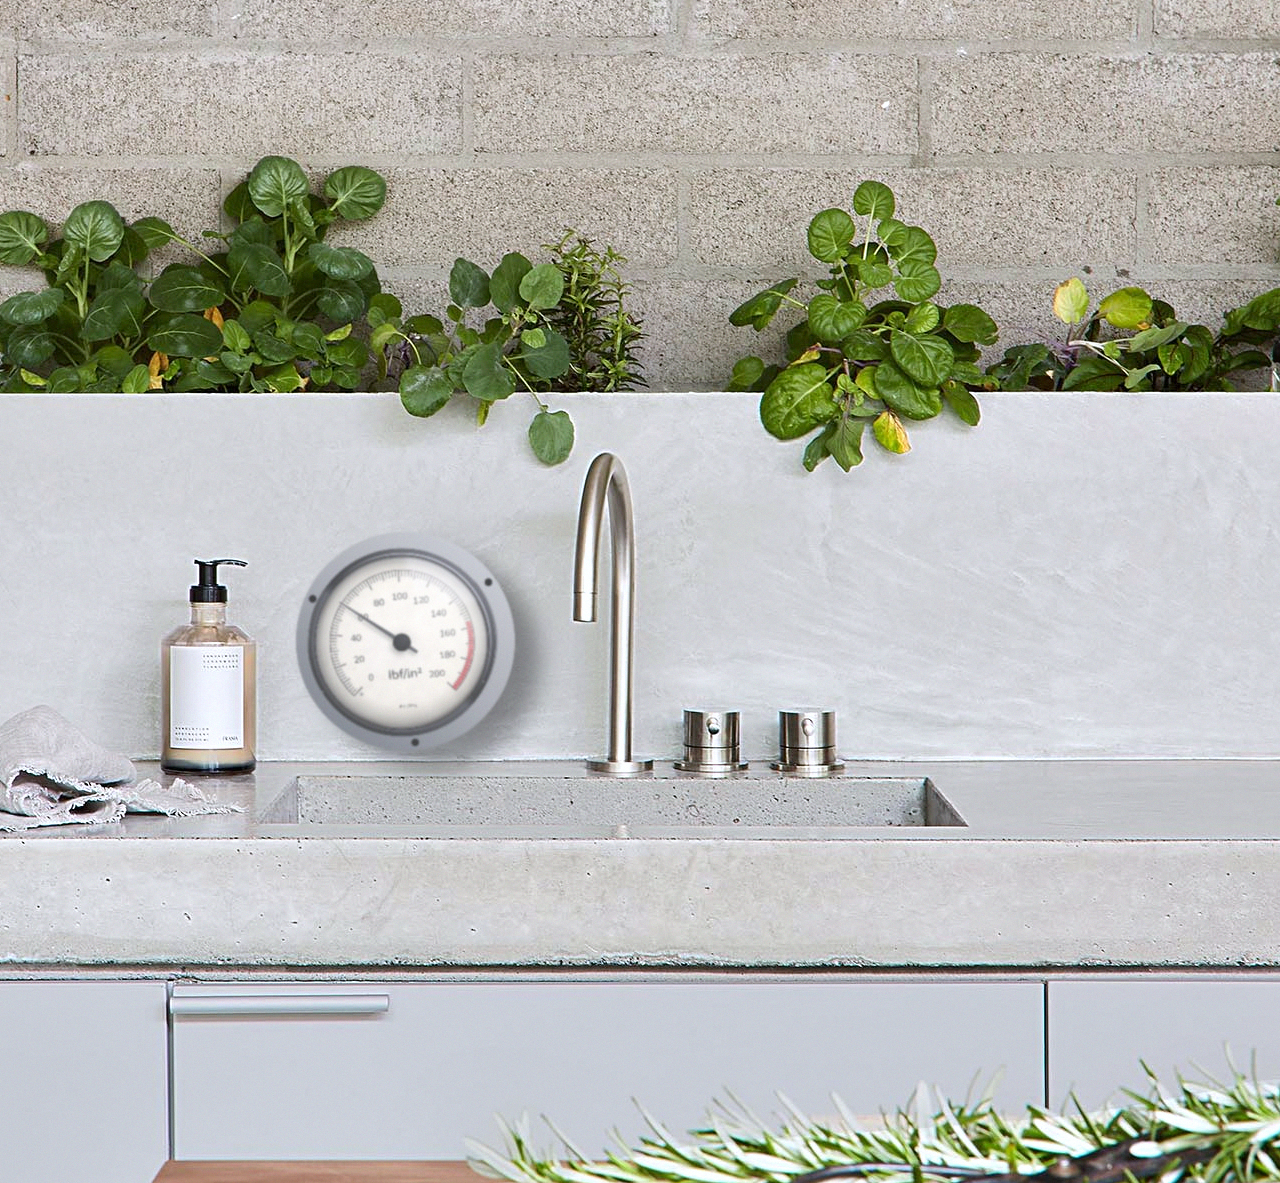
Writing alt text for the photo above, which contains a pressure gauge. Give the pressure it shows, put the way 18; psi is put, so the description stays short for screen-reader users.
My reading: 60; psi
